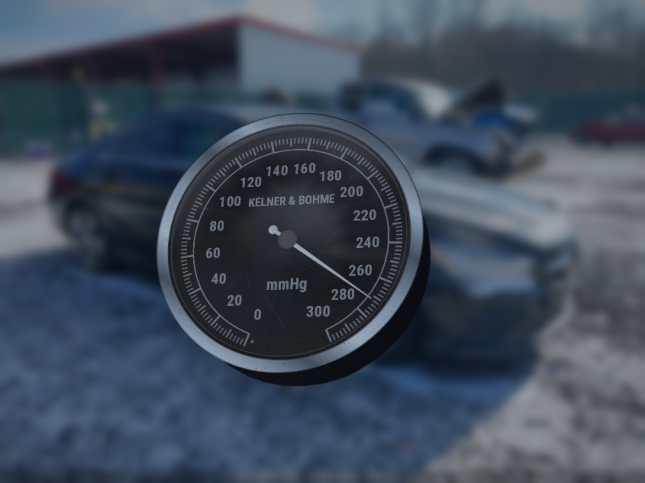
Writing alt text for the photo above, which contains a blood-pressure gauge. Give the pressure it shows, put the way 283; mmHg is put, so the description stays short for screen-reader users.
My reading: 272; mmHg
